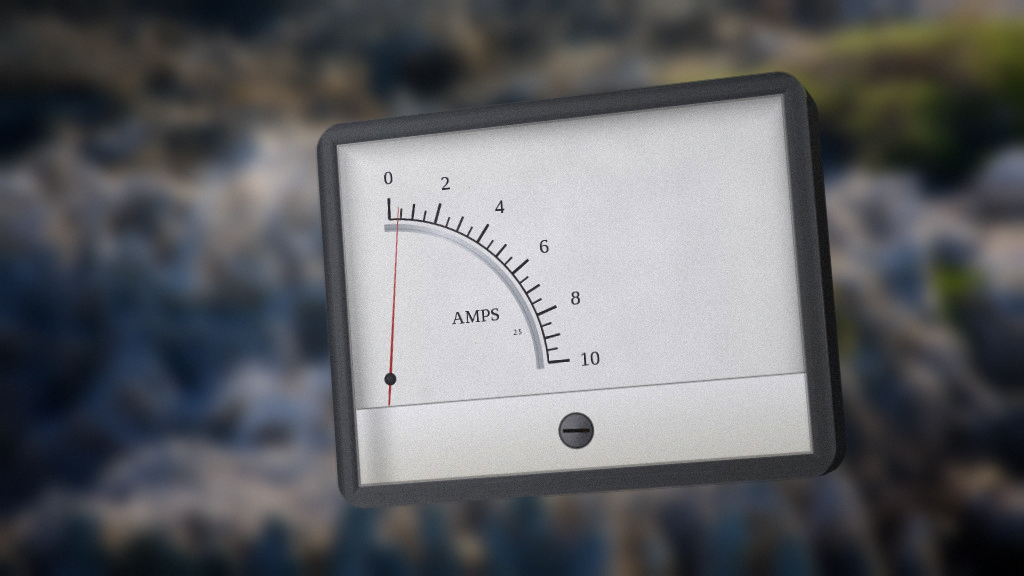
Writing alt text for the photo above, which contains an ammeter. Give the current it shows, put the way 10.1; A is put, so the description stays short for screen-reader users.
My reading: 0.5; A
